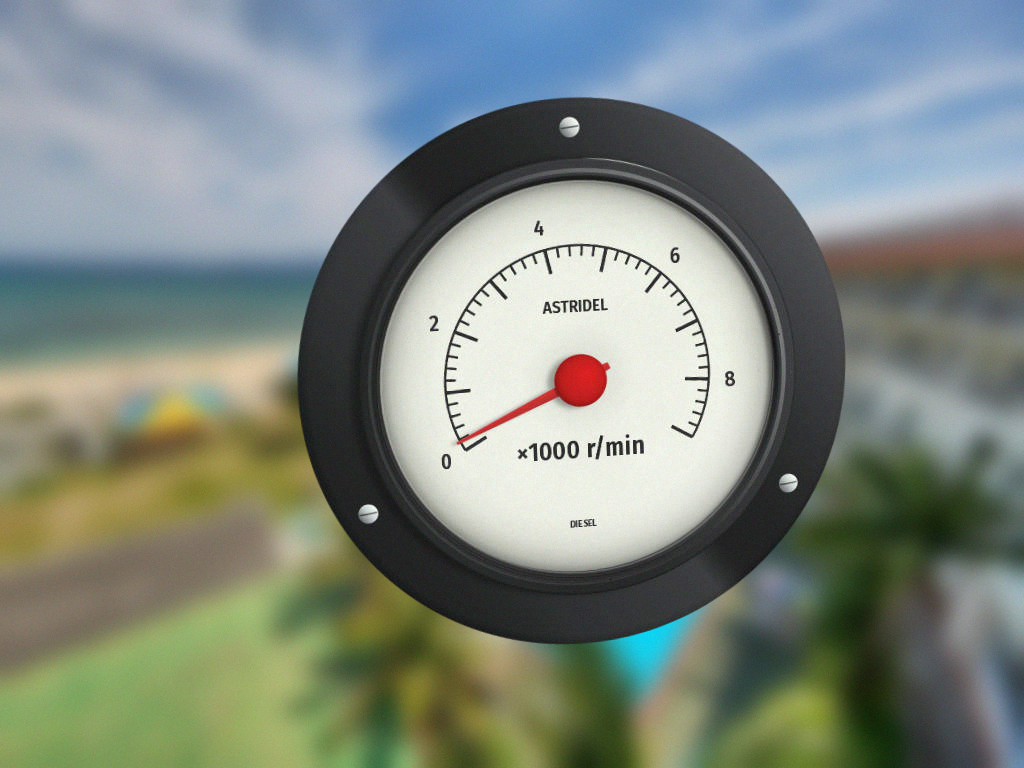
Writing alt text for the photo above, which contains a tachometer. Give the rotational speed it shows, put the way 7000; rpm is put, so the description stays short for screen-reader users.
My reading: 200; rpm
